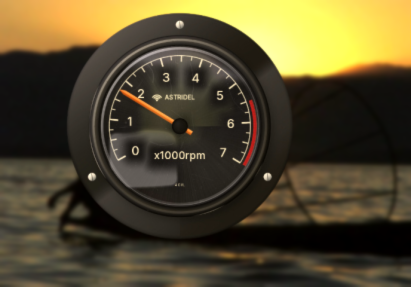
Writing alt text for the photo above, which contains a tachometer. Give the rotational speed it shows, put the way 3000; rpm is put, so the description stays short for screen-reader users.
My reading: 1750; rpm
